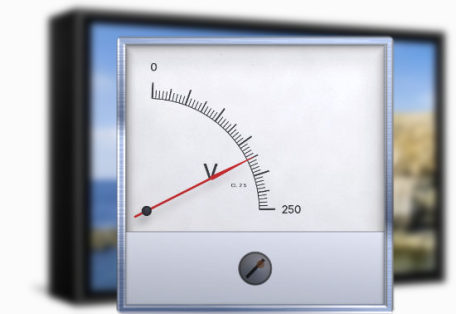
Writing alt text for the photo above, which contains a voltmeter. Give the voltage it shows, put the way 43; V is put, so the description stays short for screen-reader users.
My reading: 175; V
